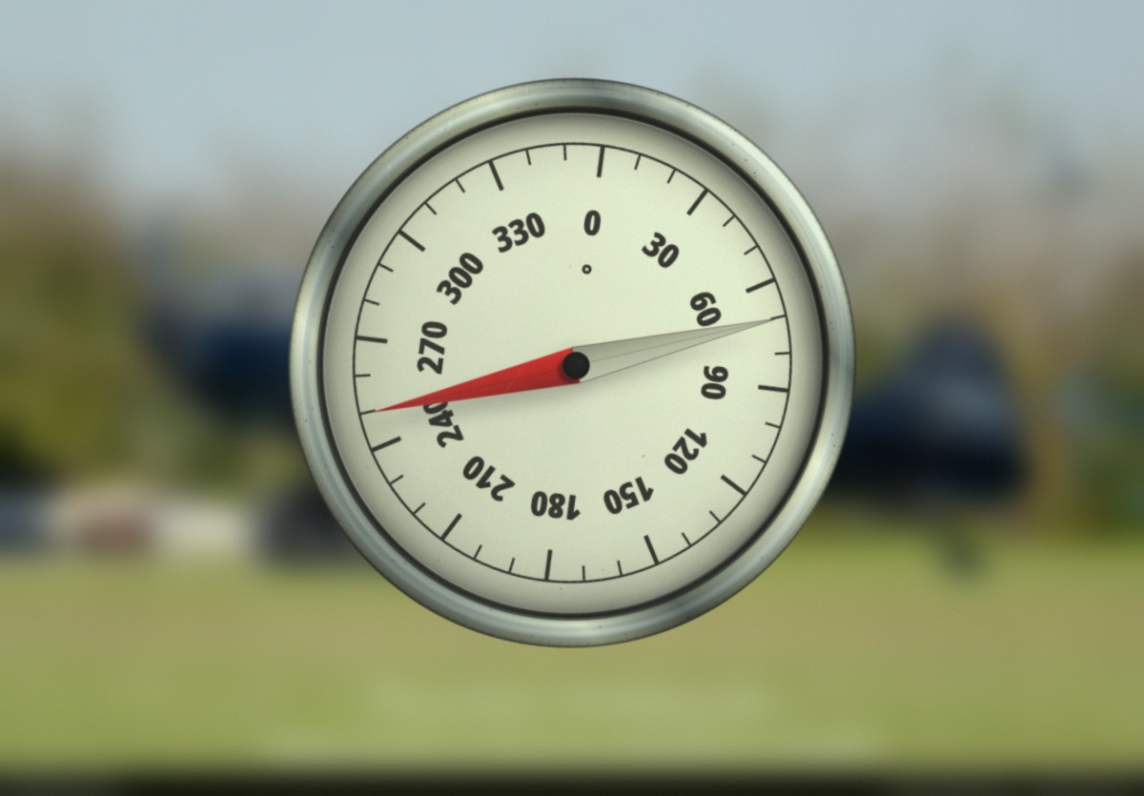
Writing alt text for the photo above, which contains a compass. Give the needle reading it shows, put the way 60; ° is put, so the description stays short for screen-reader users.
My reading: 250; °
